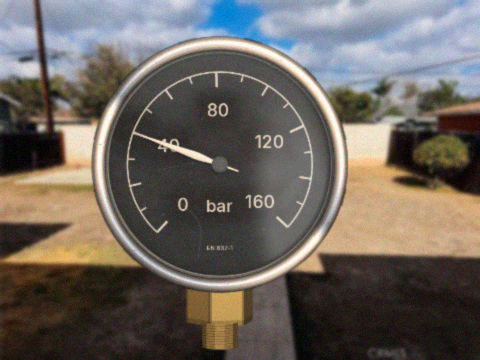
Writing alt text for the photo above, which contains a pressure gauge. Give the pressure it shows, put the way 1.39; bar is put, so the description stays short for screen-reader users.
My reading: 40; bar
